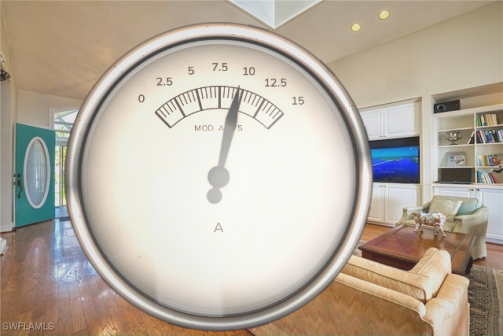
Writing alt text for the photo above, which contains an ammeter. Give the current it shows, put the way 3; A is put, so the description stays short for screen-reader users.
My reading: 9.5; A
